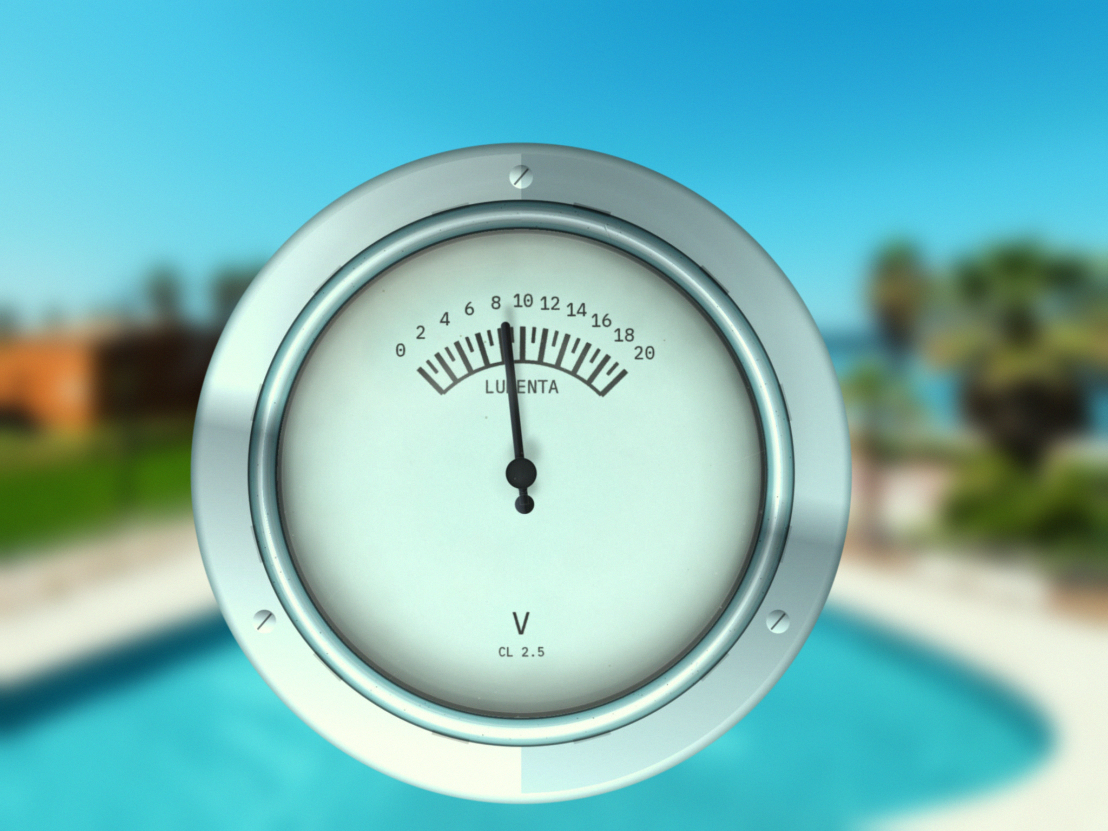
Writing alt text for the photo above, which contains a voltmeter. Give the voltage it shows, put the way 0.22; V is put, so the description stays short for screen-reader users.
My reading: 8.5; V
